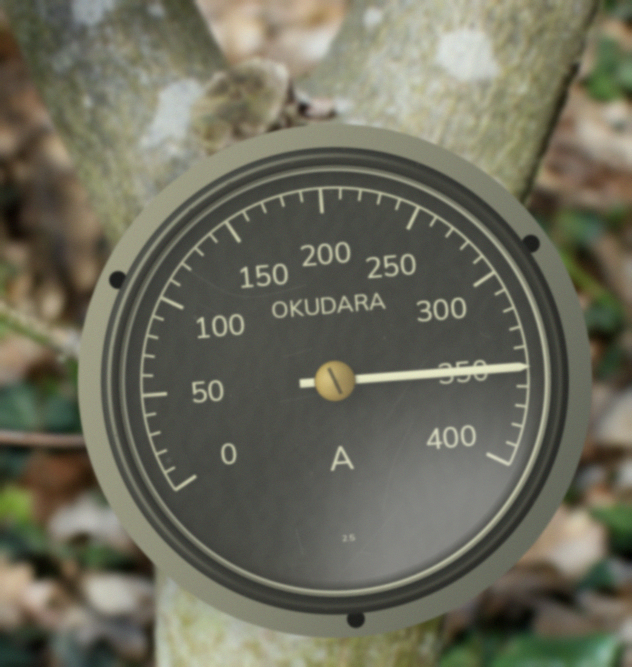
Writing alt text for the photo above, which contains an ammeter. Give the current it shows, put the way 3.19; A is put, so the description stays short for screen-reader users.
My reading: 350; A
